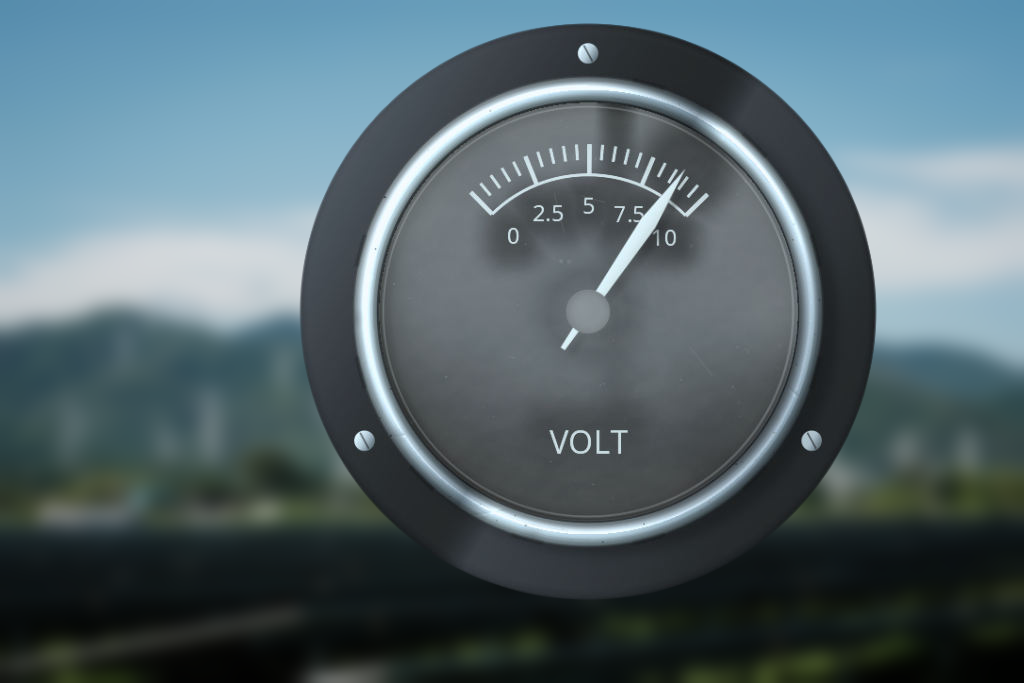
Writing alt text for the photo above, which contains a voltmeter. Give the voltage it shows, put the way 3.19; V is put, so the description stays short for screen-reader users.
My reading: 8.75; V
